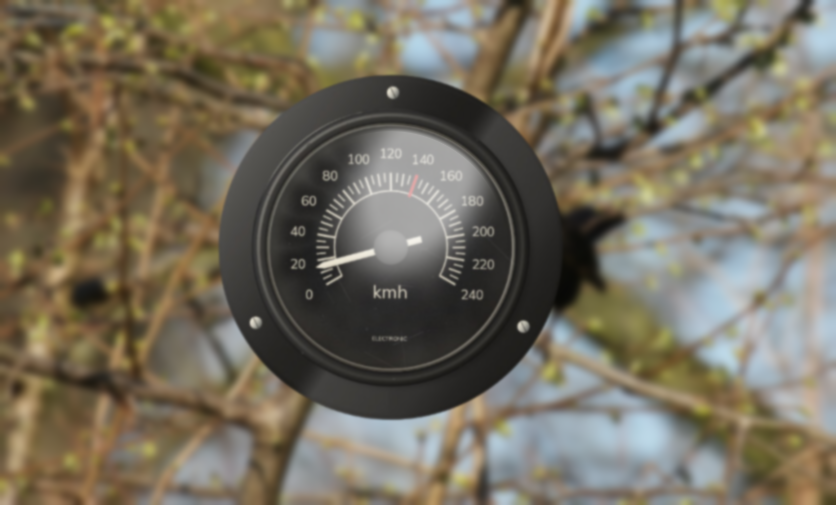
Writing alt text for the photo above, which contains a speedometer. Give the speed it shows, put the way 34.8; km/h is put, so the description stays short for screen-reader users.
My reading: 15; km/h
